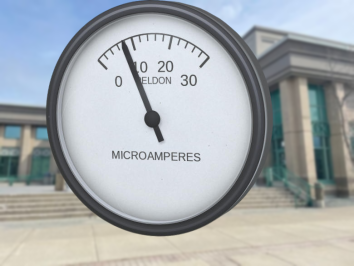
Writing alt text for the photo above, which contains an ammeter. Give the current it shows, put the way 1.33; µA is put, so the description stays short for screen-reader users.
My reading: 8; µA
